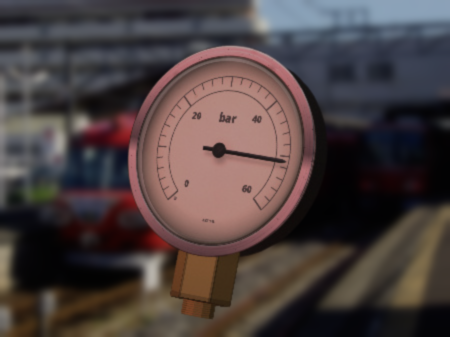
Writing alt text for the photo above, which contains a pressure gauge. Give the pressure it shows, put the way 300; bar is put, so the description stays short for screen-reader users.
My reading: 51; bar
